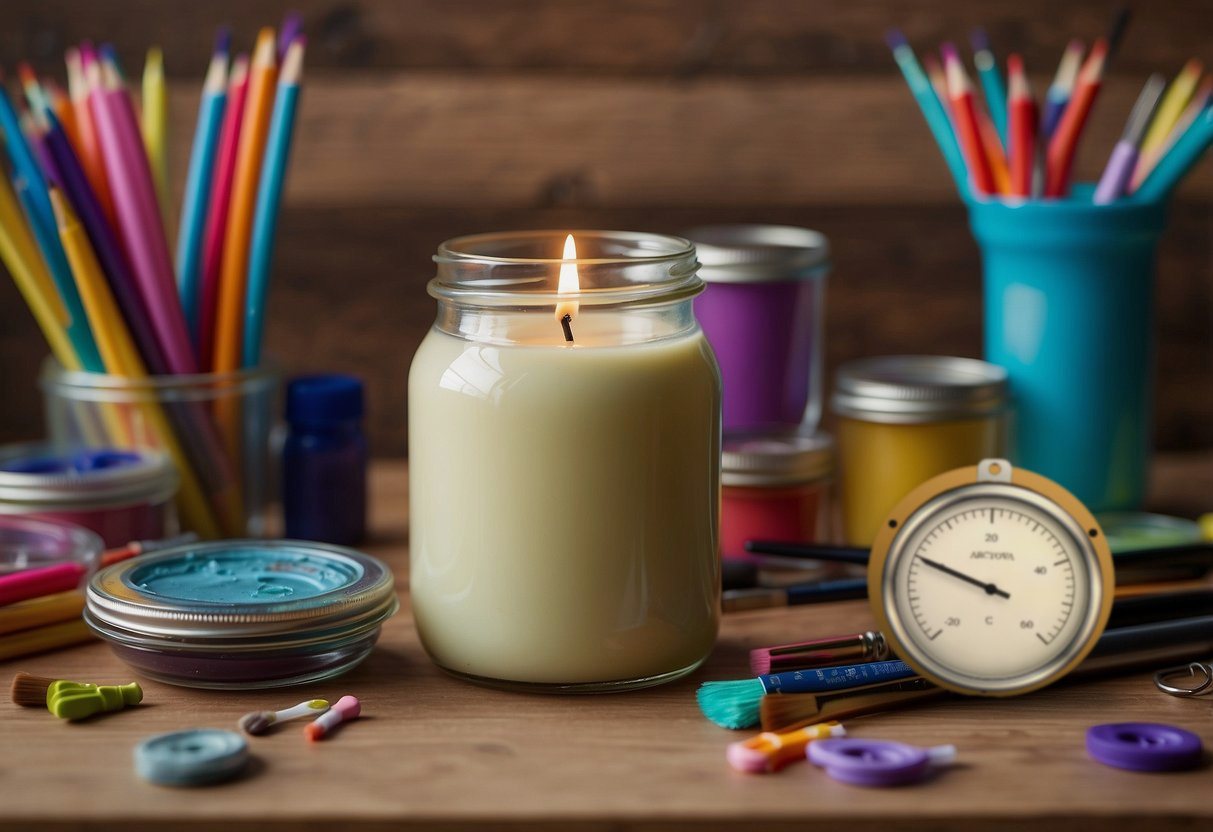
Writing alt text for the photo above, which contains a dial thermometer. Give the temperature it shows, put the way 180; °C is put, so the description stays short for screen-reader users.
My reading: 0; °C
